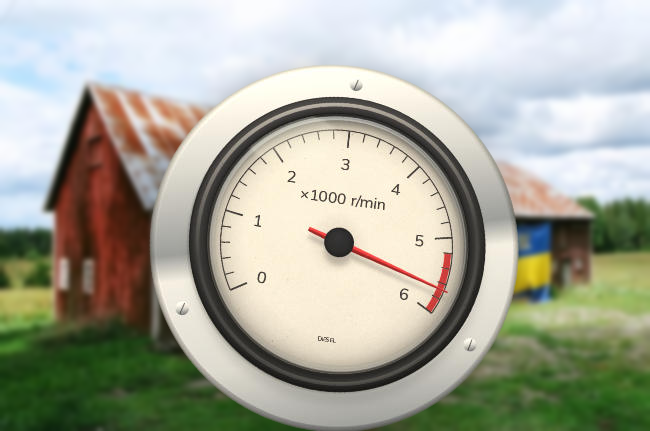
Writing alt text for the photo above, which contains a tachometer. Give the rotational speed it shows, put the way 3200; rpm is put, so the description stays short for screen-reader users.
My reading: 5700; rpm
